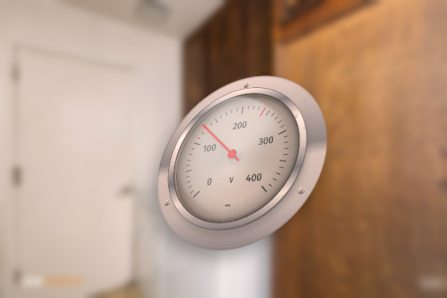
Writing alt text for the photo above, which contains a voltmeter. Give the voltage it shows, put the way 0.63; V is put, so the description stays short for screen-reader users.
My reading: 130; V
